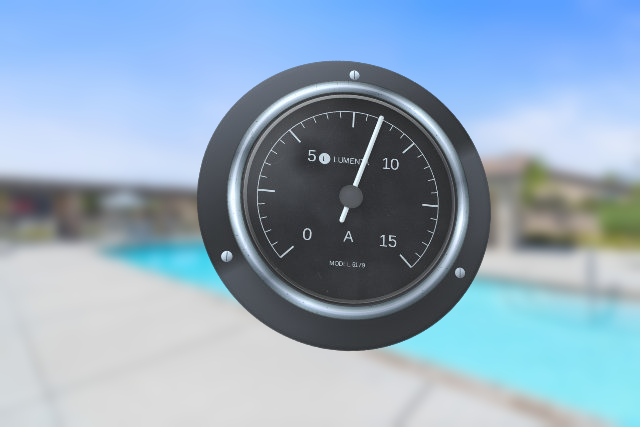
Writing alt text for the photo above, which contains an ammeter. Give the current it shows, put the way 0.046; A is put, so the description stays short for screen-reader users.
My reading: 8.5; A
